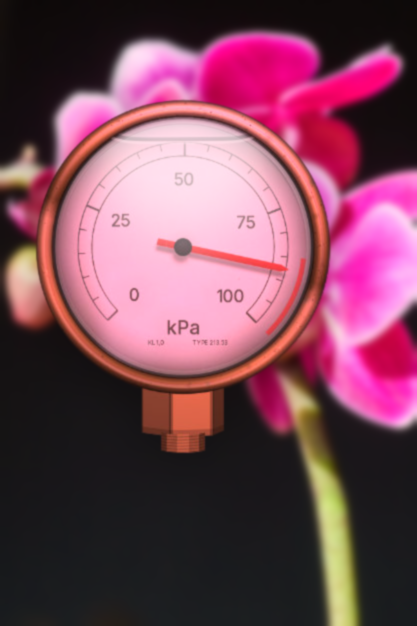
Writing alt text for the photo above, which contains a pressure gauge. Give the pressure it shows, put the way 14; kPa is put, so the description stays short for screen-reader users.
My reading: 87.5; kPa
